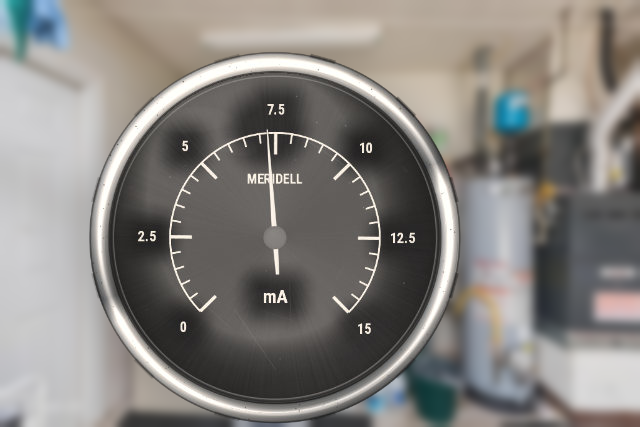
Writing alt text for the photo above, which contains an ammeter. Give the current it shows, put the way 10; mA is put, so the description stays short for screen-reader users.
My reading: 7.25; mA
